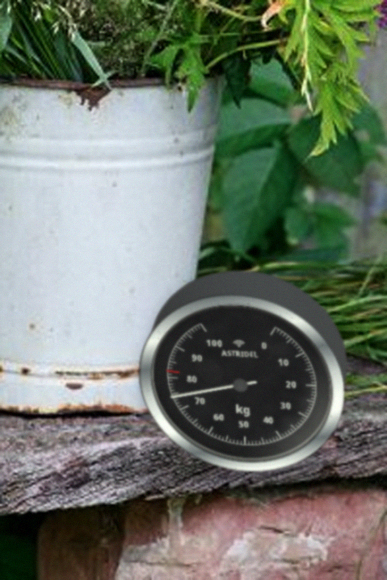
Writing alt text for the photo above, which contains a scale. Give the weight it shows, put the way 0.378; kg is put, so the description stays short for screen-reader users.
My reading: 75; kg
